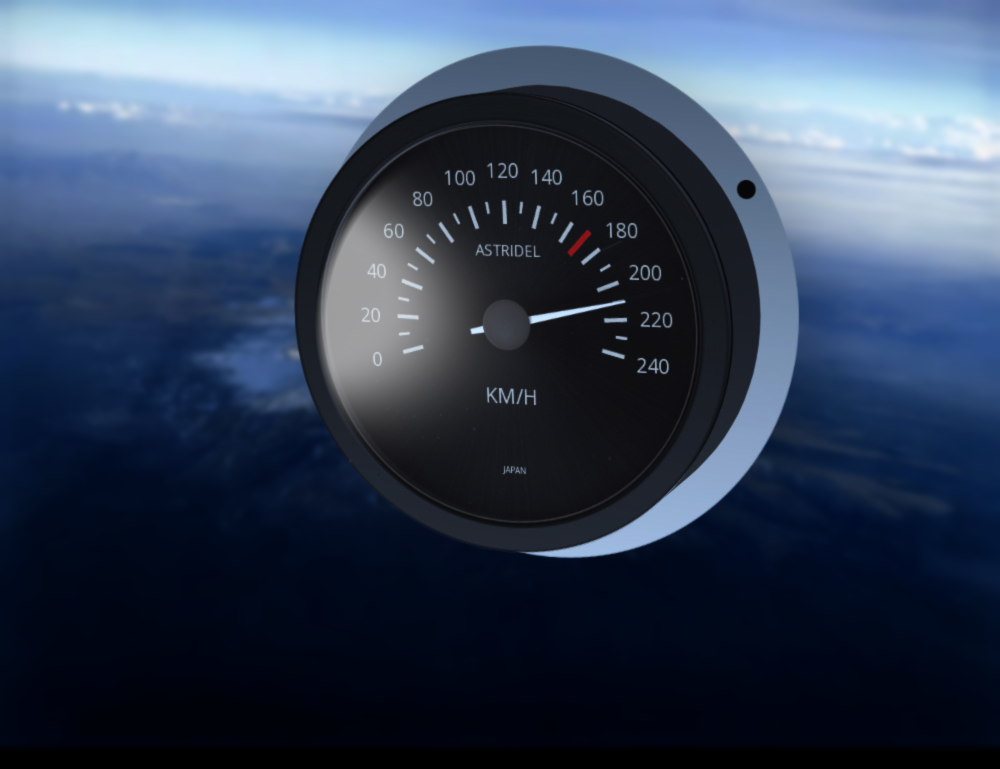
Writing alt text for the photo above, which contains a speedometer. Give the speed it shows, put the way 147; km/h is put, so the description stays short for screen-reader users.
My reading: 210; km/h
